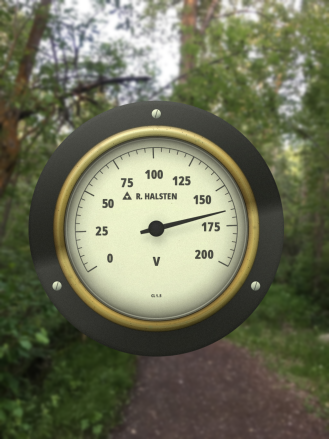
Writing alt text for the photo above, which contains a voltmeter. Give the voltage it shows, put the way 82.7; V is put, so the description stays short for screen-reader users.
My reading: 165; V
